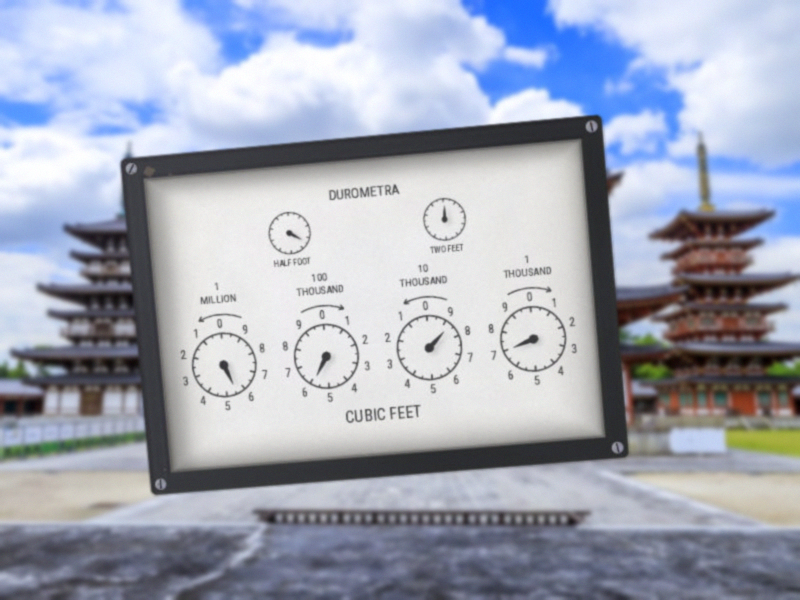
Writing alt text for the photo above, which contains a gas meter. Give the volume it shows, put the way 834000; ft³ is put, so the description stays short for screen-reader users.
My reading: 558700; ft³
